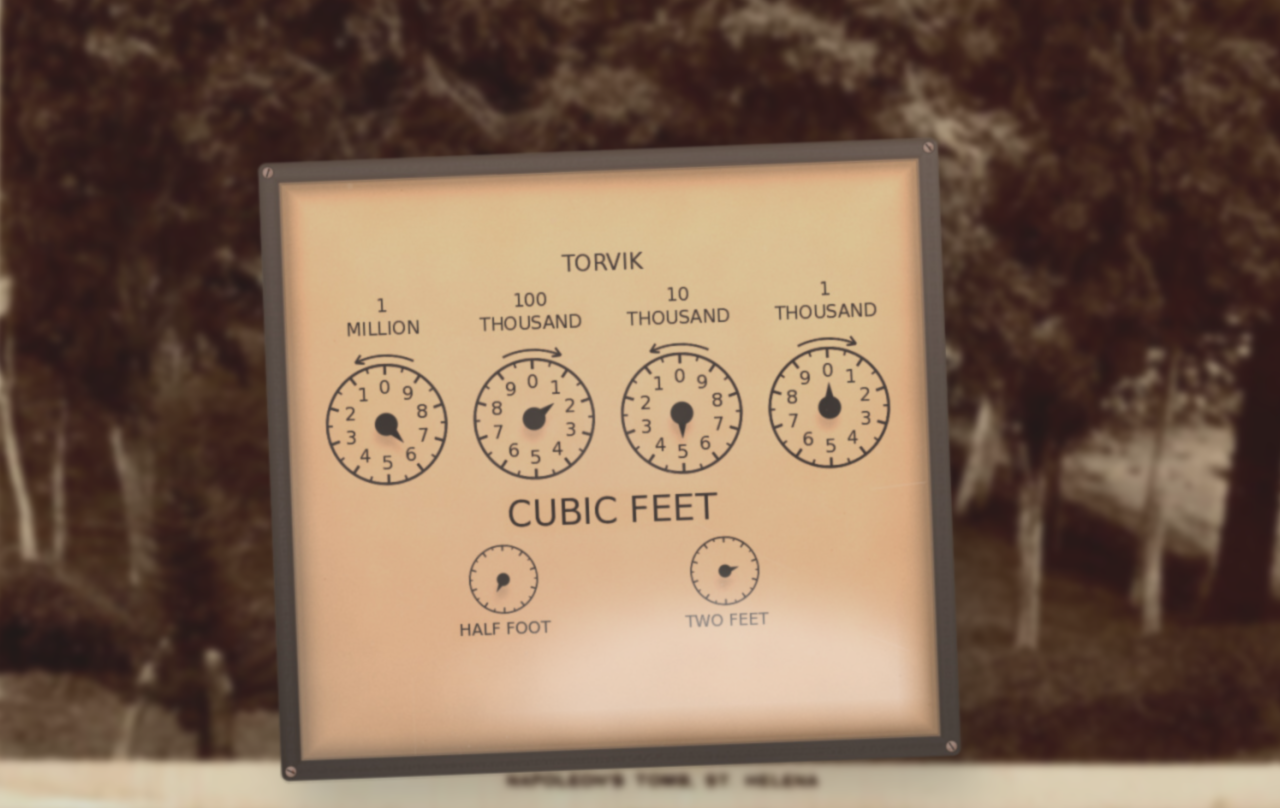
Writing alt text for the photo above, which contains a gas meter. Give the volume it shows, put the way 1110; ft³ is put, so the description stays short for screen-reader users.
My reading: 615000; ft³
